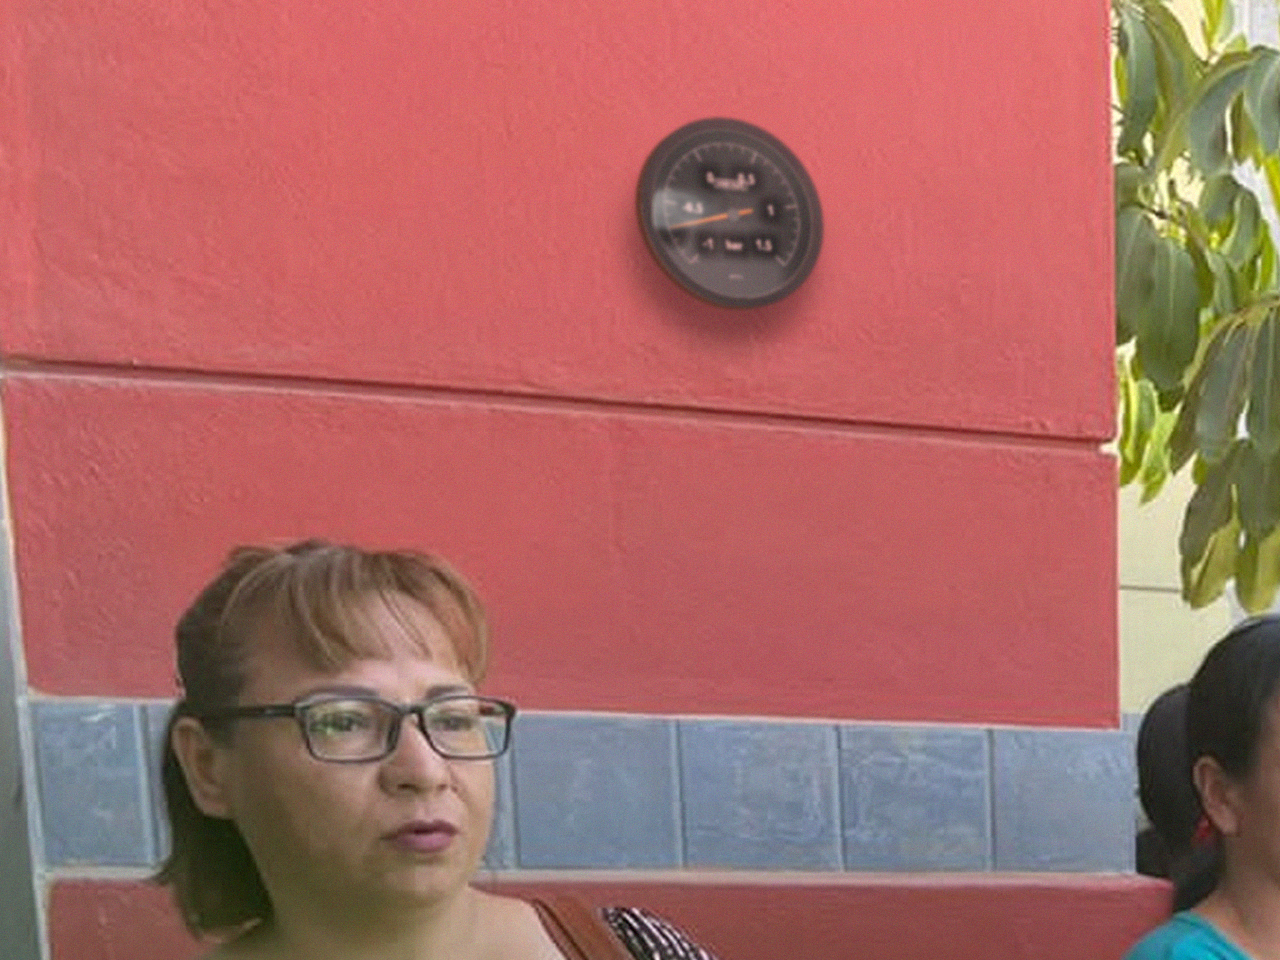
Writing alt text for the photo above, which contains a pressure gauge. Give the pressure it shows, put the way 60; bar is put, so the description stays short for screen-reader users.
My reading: -0.7; bar
